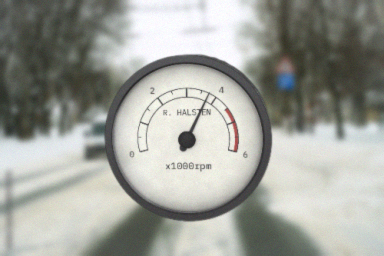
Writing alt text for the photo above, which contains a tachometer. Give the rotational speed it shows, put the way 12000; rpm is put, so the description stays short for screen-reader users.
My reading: 3750; rpm
